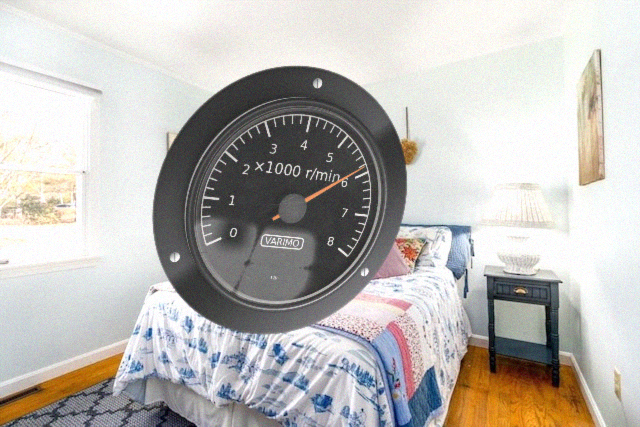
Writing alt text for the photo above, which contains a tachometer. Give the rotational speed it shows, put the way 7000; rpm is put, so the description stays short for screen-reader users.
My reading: 5800; rpm
